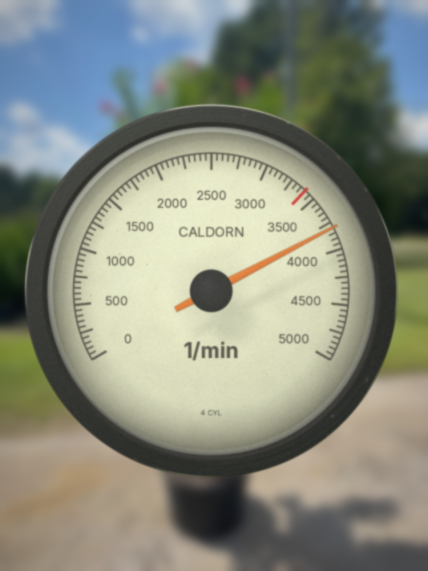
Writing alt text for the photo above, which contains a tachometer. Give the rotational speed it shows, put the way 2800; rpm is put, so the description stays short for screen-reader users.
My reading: 3800; rpm
